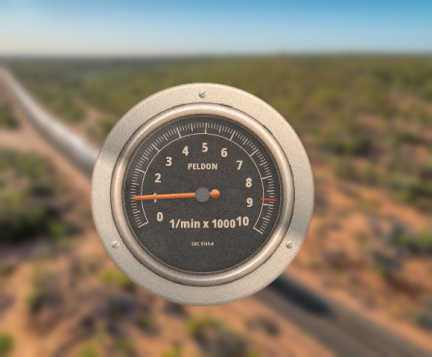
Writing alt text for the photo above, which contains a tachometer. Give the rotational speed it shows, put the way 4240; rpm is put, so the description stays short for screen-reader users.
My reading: 1000; rpm
